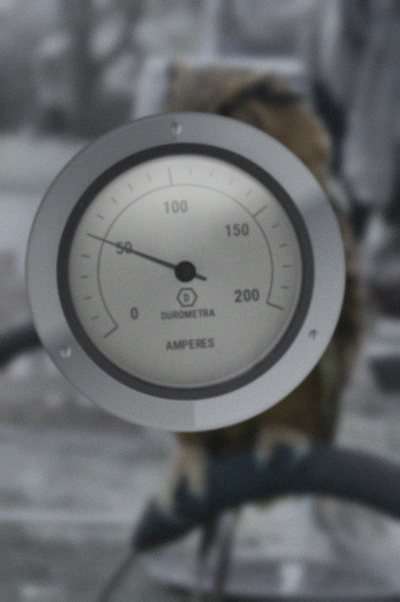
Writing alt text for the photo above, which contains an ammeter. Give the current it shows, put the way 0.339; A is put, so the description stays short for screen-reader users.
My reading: 50; A
